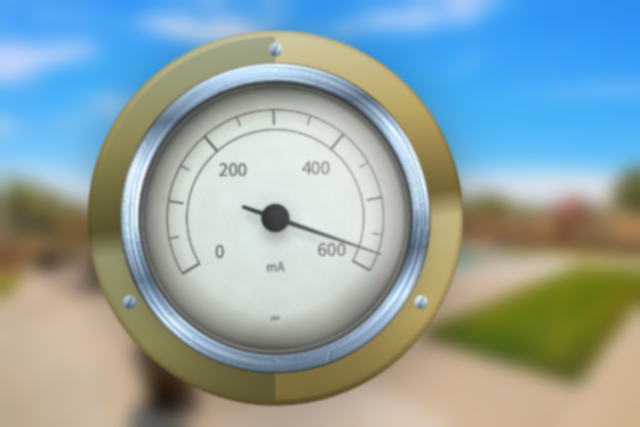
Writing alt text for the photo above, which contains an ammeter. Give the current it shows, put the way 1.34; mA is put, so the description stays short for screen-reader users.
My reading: 575; mA
